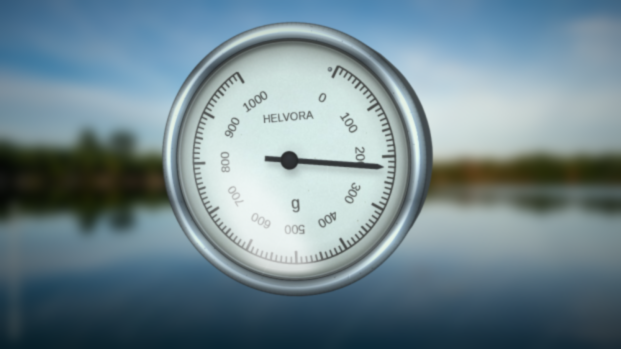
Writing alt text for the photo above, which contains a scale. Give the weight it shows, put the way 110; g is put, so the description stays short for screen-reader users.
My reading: 220; g
